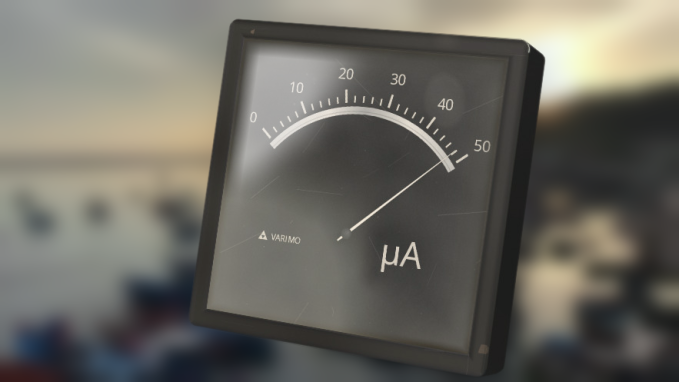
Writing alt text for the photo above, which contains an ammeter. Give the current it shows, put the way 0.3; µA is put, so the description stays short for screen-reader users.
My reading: 48; µA
